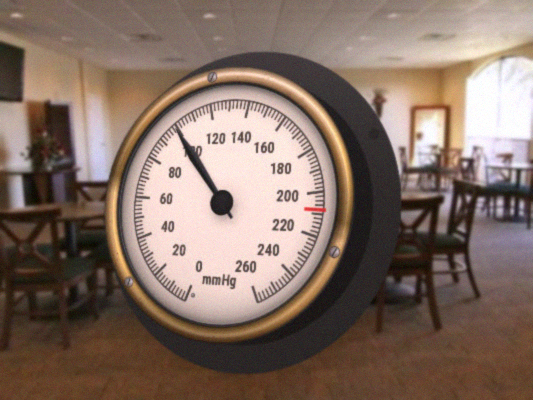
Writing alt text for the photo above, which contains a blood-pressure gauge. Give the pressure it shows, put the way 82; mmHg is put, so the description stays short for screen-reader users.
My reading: 100; mmHg
